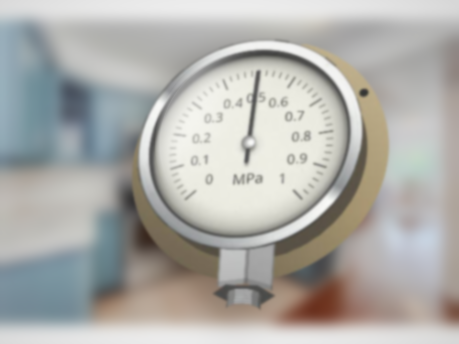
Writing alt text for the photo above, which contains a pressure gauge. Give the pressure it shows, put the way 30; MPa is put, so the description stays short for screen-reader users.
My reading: 0.5; MPa
